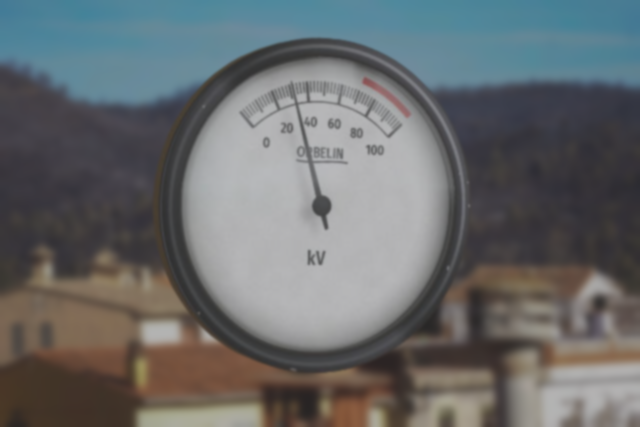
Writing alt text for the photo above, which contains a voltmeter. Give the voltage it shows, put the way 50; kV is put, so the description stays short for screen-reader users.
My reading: 30; kV
